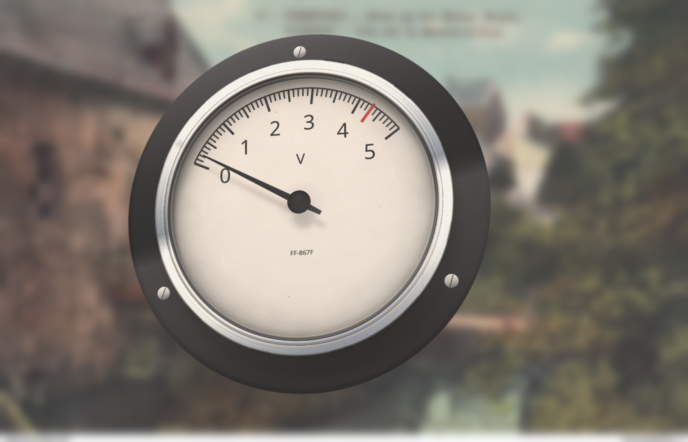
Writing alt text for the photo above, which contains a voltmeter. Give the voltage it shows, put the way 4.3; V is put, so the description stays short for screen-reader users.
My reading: 0.2; V
